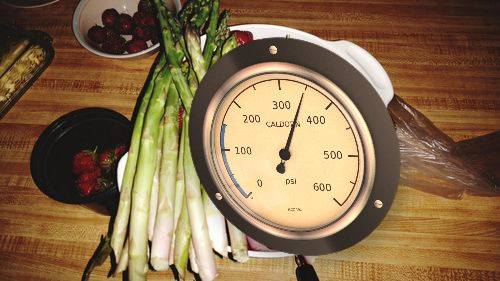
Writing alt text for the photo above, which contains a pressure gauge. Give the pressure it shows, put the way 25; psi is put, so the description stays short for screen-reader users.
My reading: 350; psi
